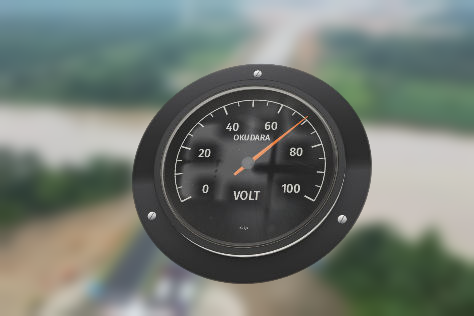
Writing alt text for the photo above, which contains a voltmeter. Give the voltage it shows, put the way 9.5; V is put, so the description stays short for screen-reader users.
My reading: 70; V
